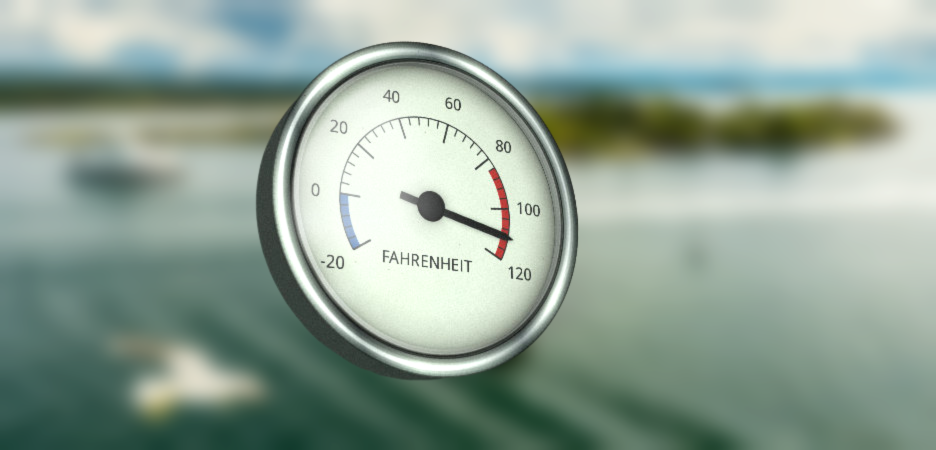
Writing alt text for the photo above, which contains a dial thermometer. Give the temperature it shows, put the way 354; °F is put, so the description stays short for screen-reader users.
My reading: 112; °F
